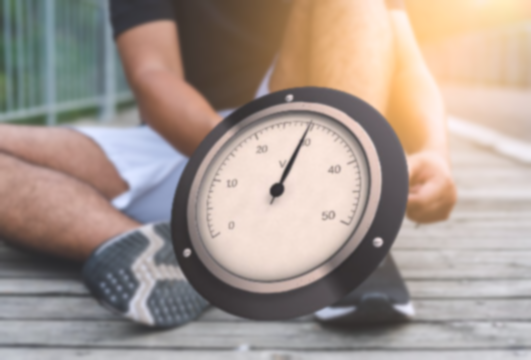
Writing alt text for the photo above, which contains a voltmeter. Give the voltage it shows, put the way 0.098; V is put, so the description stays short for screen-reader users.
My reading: 30; V
